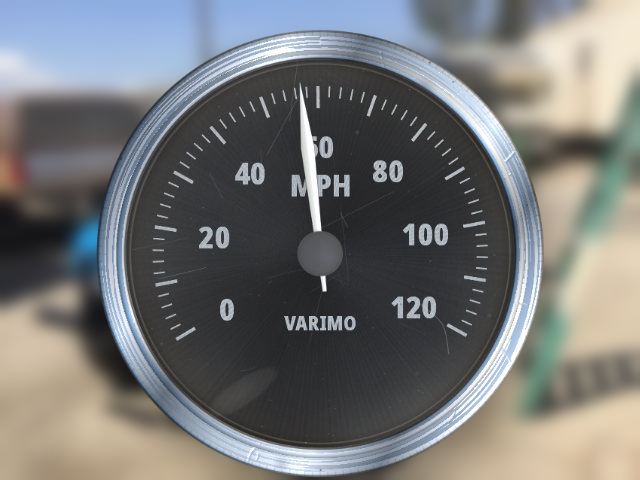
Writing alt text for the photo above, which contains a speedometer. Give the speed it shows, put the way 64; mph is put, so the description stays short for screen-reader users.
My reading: 57; mph
